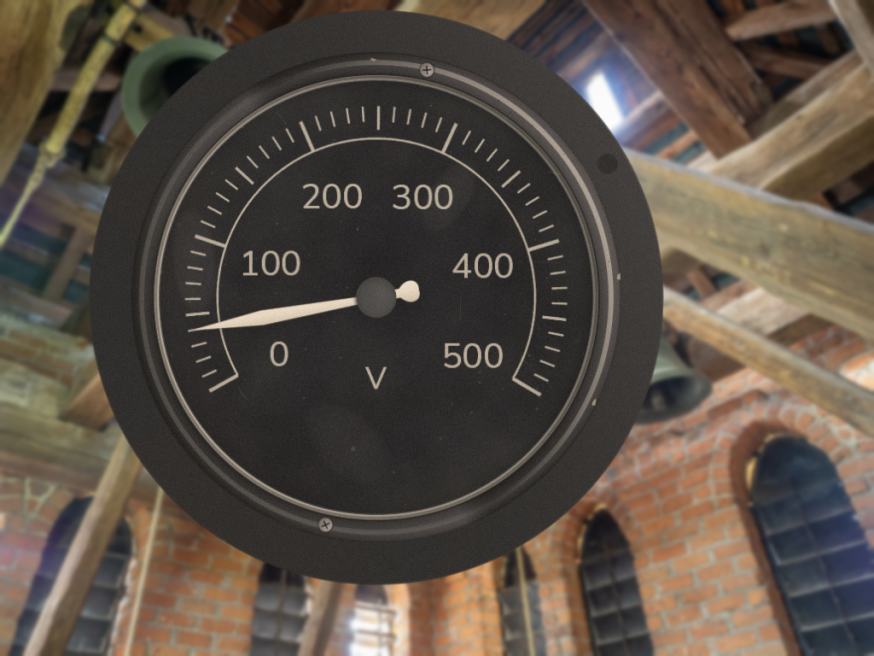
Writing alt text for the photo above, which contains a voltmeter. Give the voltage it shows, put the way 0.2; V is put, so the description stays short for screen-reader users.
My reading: 40; V
